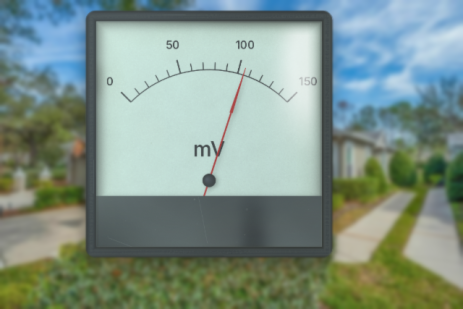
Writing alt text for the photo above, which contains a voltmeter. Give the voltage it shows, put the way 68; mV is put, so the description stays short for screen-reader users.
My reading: 105; mV
